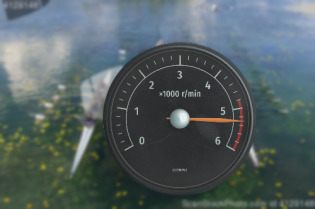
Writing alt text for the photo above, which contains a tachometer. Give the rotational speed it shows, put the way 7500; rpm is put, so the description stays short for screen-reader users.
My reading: 5300; rpm
